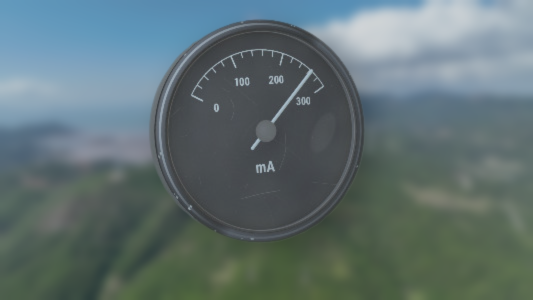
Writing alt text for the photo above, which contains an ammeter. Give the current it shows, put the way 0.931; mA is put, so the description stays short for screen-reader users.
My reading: 260; mA
